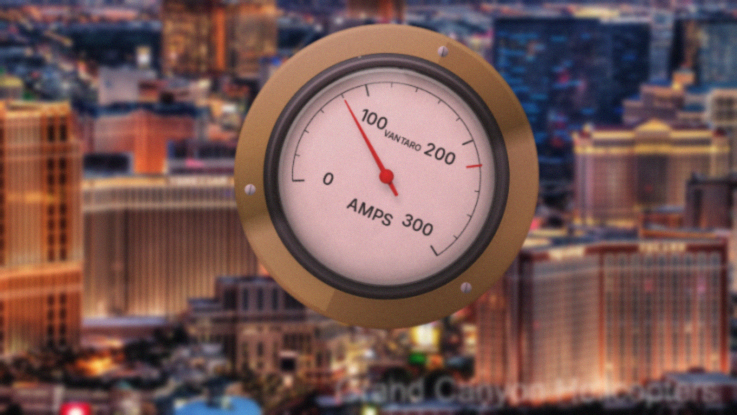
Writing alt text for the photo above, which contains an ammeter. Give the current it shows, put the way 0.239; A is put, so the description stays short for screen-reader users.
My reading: 80; A
